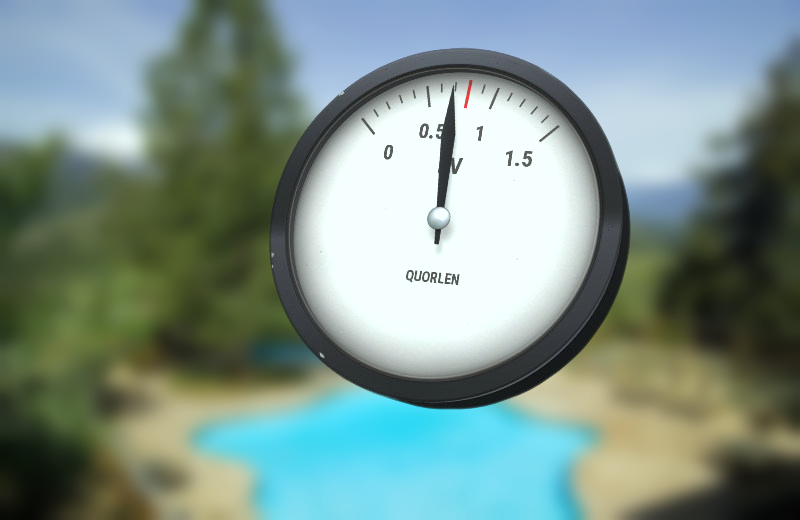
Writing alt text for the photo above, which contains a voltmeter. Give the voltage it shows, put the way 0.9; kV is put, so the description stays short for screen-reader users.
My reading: 0.7; kV
